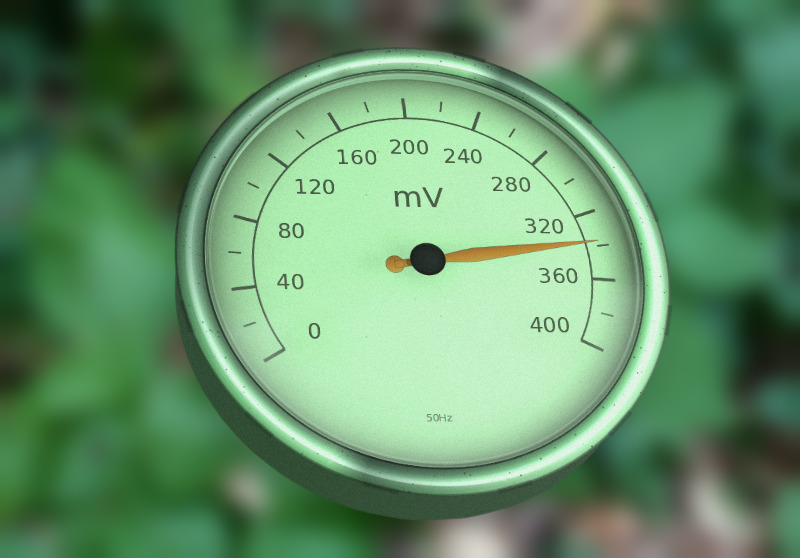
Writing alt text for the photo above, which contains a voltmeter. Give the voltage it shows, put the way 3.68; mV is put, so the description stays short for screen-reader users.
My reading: 340; mV
